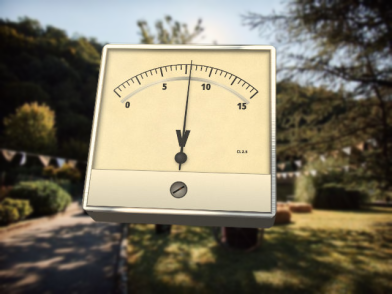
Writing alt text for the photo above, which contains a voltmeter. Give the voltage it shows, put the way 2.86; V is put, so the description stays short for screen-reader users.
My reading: 8; V
